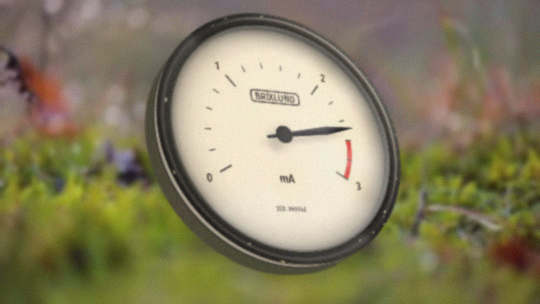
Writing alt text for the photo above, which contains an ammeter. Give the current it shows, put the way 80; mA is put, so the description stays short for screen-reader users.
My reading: 2.5; mA
